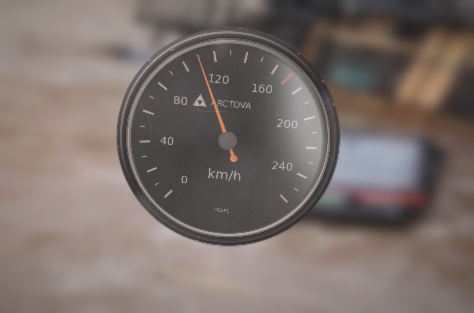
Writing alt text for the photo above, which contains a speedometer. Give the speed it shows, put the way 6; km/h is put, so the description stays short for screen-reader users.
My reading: 110; km/h
